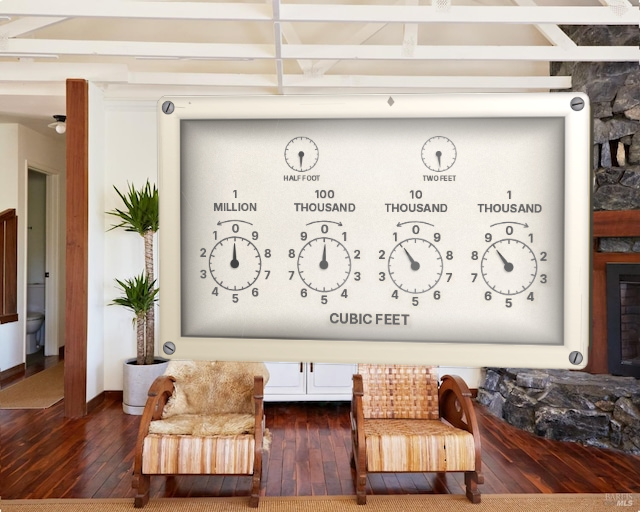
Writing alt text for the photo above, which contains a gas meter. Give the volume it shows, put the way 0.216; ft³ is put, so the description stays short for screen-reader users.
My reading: 900; ft³
